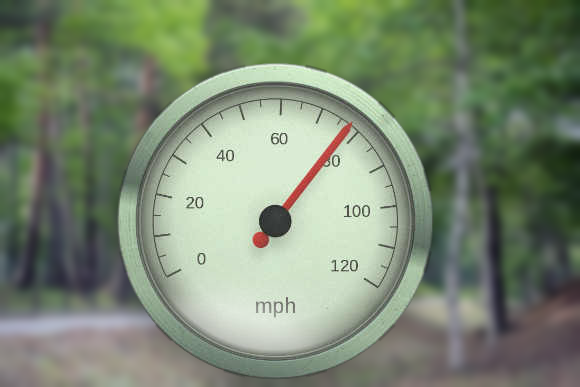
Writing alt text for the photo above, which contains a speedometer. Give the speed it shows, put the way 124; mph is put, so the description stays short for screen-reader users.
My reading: 77.5; mph
